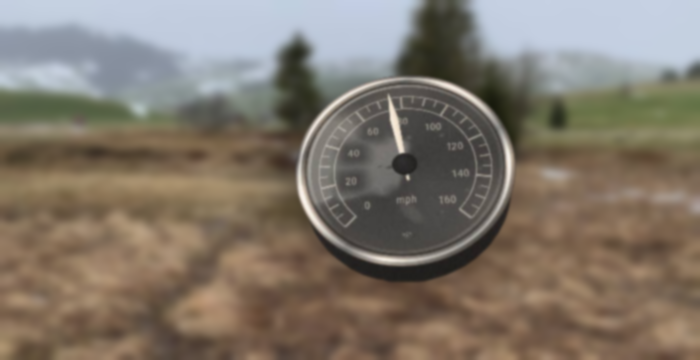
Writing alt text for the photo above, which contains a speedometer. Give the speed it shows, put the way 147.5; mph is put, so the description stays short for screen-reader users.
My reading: 75; mph
